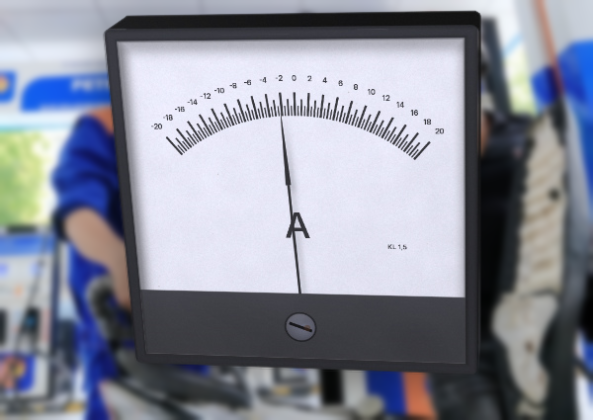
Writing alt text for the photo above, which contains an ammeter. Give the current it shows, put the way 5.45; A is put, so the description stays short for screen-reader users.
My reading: -2; A
